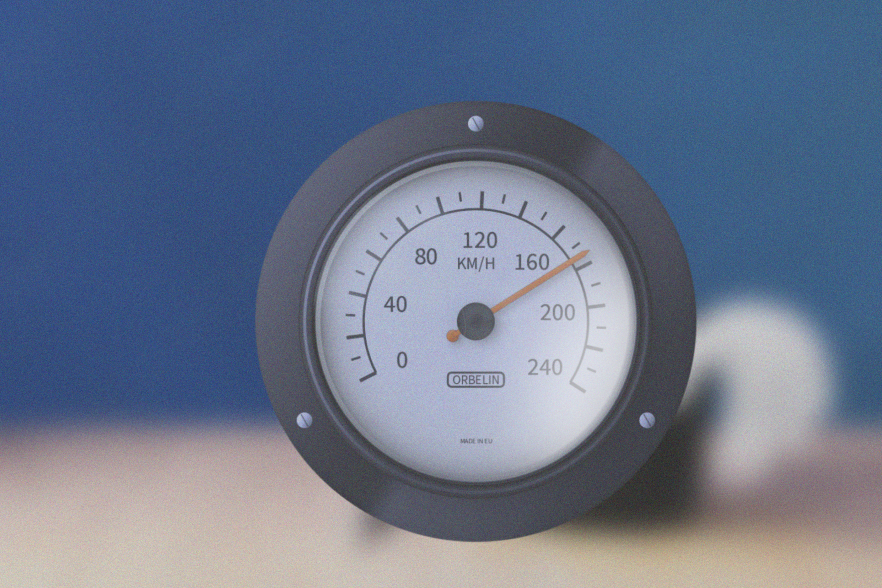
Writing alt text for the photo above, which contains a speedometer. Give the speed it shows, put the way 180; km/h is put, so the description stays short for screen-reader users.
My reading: 175; km/h
